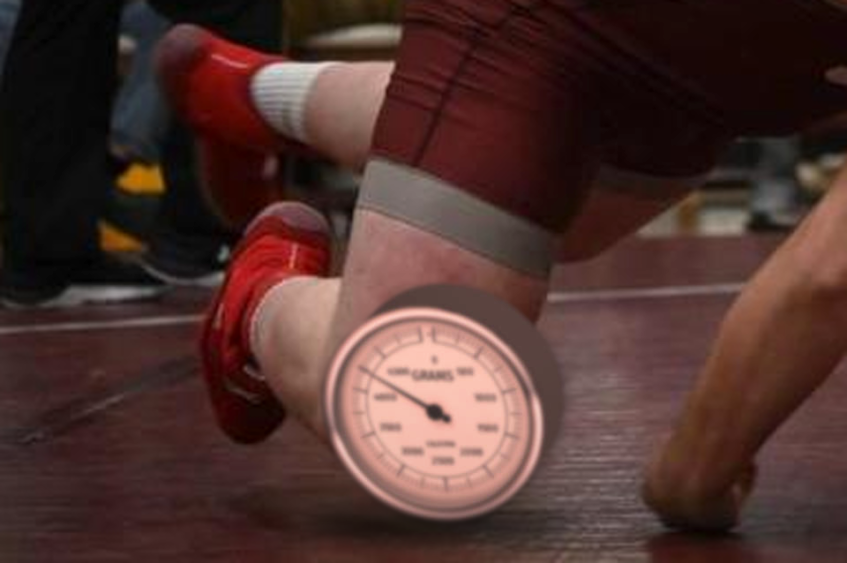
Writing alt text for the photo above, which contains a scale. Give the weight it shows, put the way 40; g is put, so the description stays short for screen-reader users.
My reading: 4250; g
